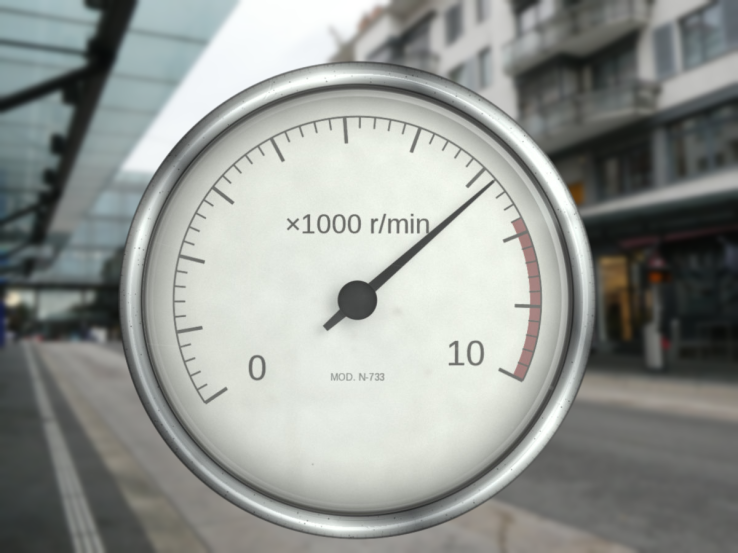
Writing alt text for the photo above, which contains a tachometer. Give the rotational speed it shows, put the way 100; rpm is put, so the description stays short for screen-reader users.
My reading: 7200; rpm
